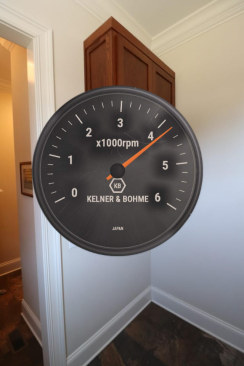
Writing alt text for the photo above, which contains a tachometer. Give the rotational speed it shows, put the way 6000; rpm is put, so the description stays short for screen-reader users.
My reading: 4200; rpm
